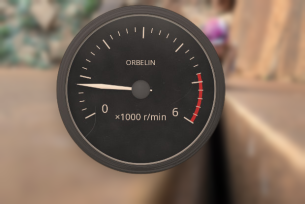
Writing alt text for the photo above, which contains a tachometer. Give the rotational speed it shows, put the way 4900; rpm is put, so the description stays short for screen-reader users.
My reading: 800; rpm
